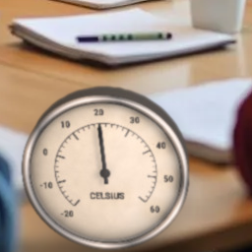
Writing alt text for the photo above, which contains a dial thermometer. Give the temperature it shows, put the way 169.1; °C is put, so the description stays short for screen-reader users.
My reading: 20; °C
